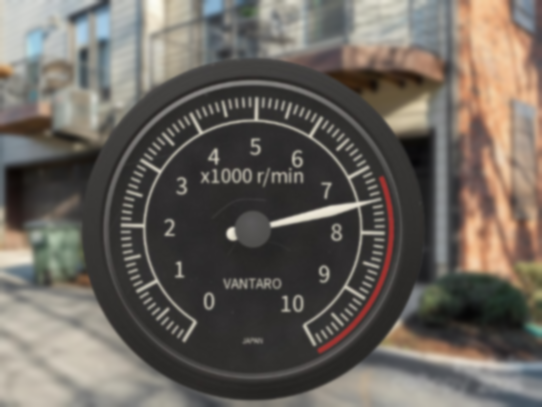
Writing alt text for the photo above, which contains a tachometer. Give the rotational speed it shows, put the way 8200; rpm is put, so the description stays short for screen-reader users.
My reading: 7500; rpm
